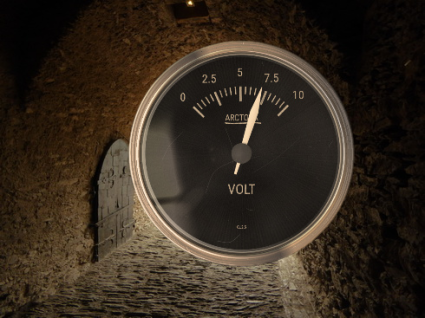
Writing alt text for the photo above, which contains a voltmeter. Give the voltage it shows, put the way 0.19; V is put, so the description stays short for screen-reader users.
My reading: 7; V
